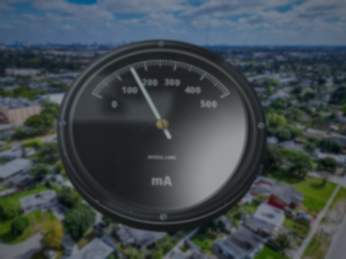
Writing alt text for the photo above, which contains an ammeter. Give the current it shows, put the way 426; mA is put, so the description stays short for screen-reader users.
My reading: 150; mA
